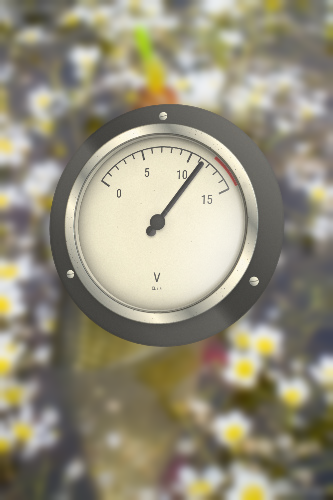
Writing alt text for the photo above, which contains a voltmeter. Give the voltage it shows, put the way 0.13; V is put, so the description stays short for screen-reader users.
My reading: 11.5; V
